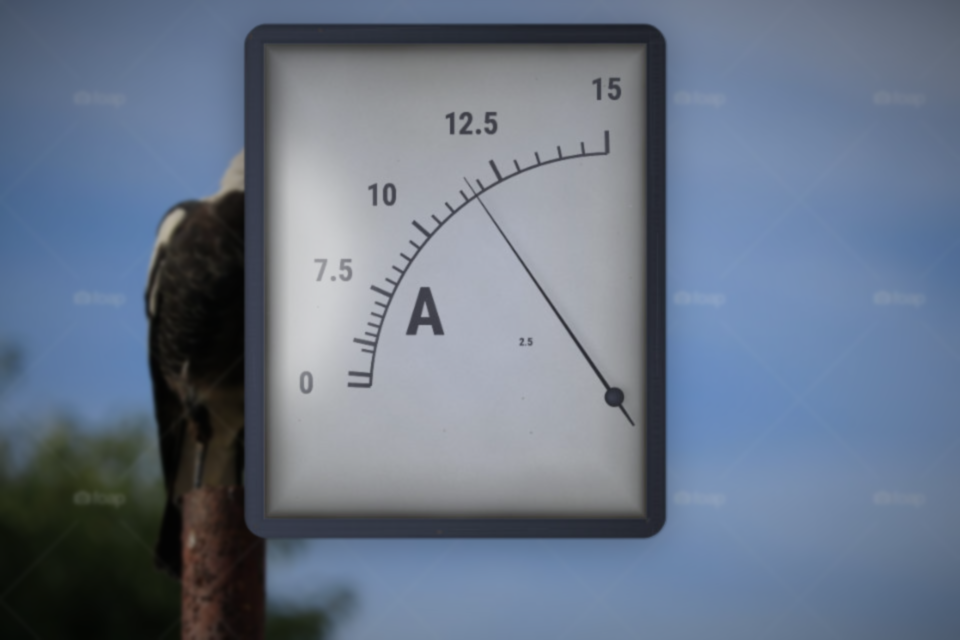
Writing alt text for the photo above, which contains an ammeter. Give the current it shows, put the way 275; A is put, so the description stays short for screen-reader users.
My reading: 11.75; A
